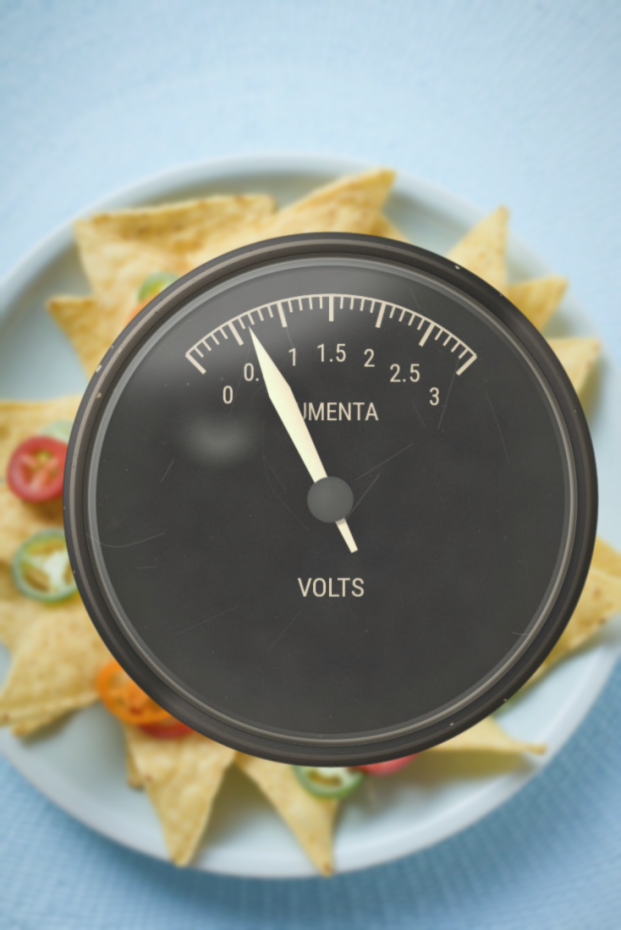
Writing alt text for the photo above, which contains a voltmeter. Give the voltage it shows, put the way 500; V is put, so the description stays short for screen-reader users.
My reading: 0.65; V
